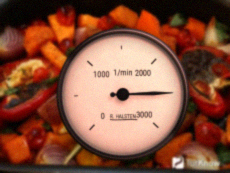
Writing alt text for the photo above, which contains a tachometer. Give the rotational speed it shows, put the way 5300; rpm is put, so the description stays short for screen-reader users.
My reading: 2500; rpm
